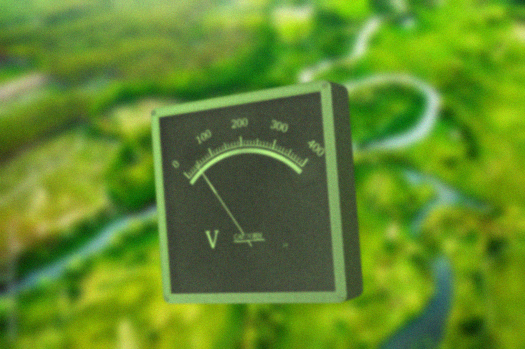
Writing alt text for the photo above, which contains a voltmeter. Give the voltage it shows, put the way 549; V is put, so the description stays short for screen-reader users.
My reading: 50; V
